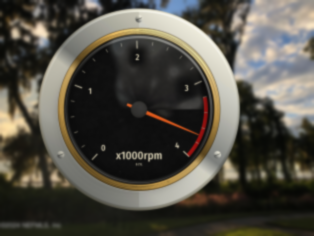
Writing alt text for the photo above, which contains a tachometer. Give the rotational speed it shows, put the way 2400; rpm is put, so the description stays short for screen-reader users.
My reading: 3700; rpm
